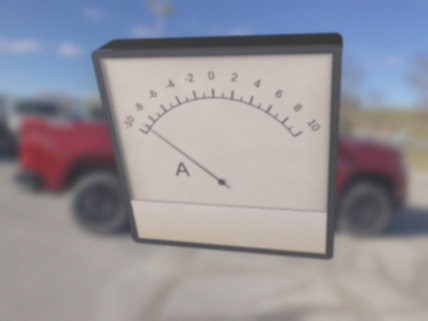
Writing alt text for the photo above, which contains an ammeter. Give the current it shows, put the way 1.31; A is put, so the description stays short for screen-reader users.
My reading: -9; A
